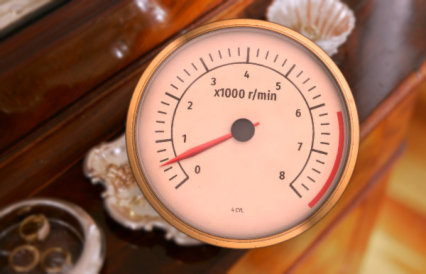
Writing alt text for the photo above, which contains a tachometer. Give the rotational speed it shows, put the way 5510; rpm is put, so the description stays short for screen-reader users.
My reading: 500; rpm
